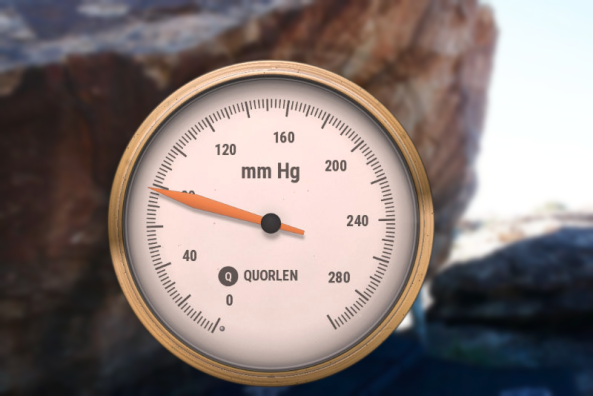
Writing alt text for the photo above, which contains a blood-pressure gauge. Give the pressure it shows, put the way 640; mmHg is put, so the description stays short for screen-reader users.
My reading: 78; mmHg
